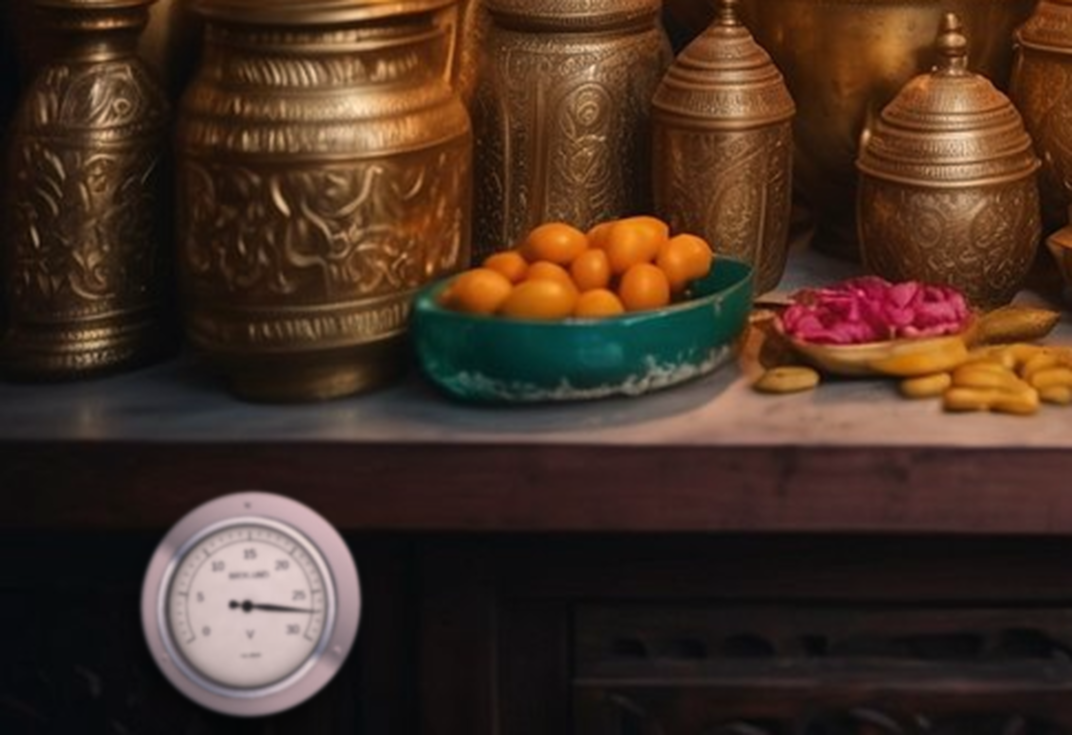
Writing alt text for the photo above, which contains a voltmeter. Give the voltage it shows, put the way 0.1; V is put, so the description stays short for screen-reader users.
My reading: 27; V
